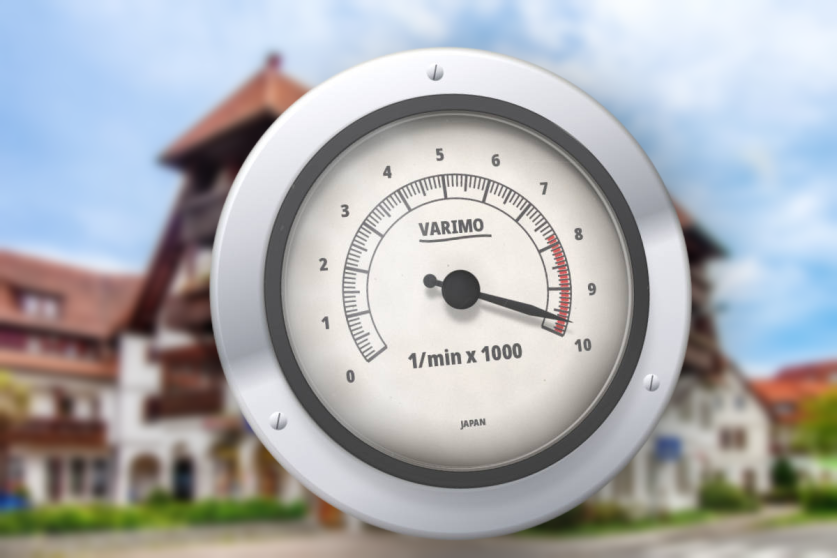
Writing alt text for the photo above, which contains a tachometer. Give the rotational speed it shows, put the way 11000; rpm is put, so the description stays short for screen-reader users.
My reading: 9700; rpm
